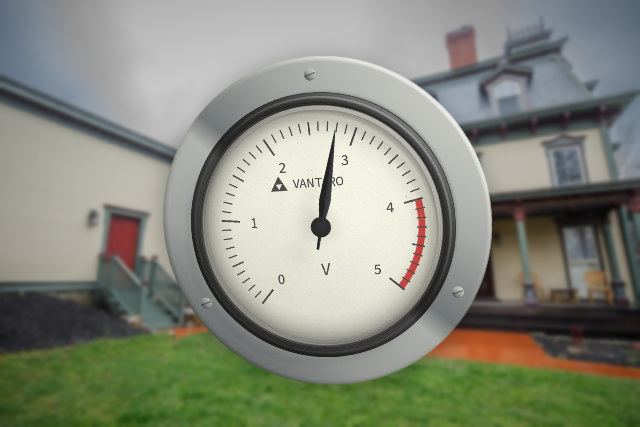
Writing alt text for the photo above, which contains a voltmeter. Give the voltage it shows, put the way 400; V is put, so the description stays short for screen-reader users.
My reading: 2.8; V
